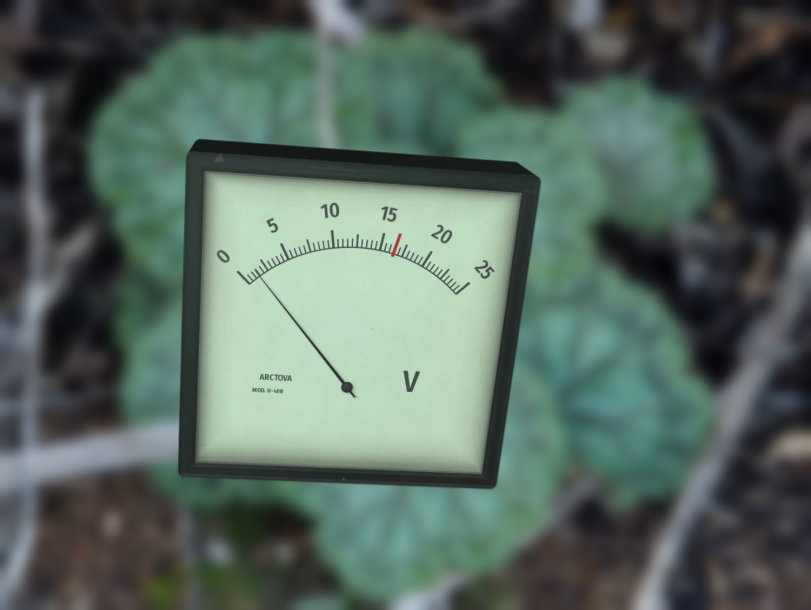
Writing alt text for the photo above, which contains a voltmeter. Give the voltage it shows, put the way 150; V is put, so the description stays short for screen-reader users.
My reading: 1.5; V
